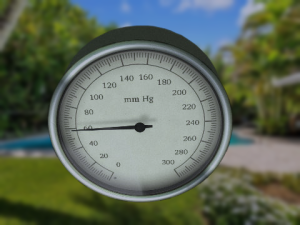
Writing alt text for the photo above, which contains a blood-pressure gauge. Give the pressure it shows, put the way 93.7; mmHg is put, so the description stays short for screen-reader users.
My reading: 60; mmHg
